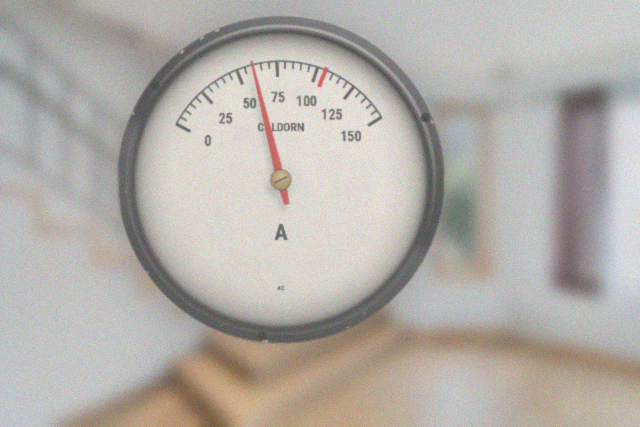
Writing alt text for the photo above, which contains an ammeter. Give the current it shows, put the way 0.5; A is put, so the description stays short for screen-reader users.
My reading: 60; A
